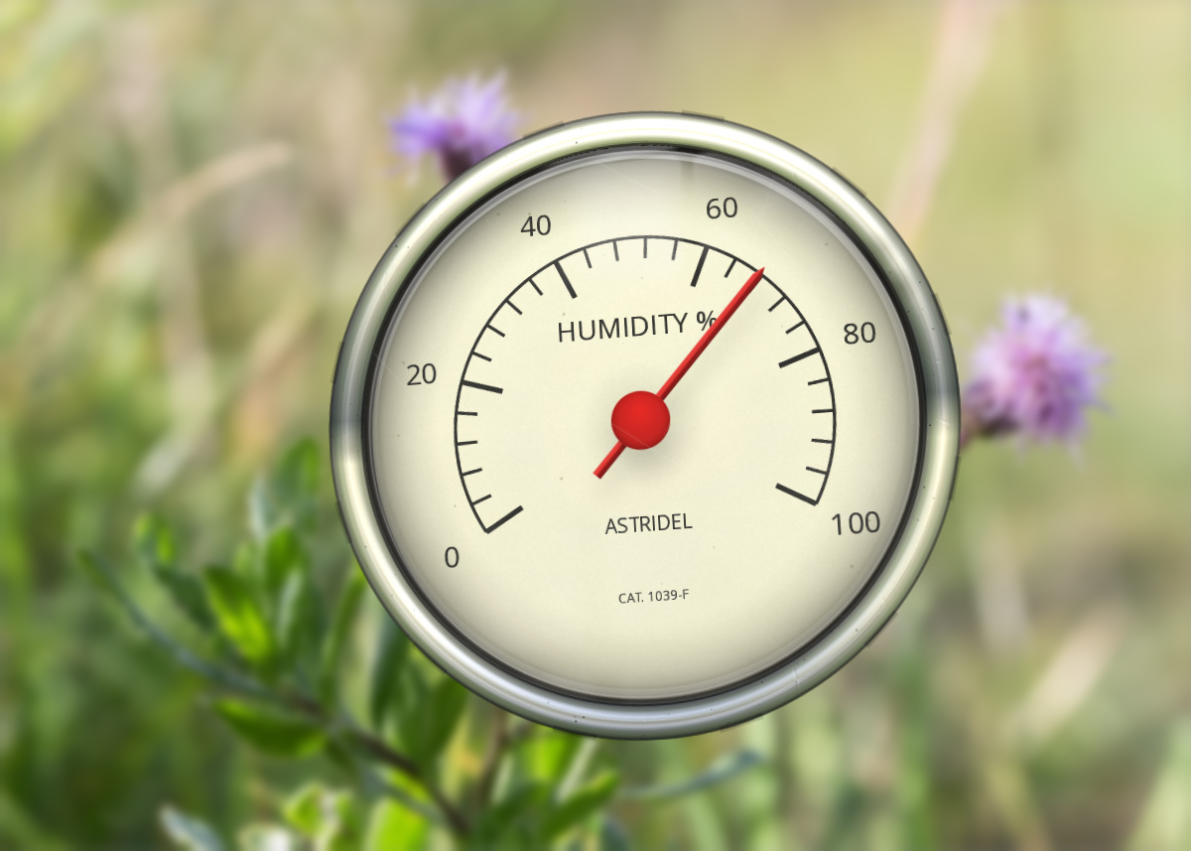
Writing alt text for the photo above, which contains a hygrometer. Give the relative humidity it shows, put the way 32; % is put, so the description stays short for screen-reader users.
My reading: 68; %
